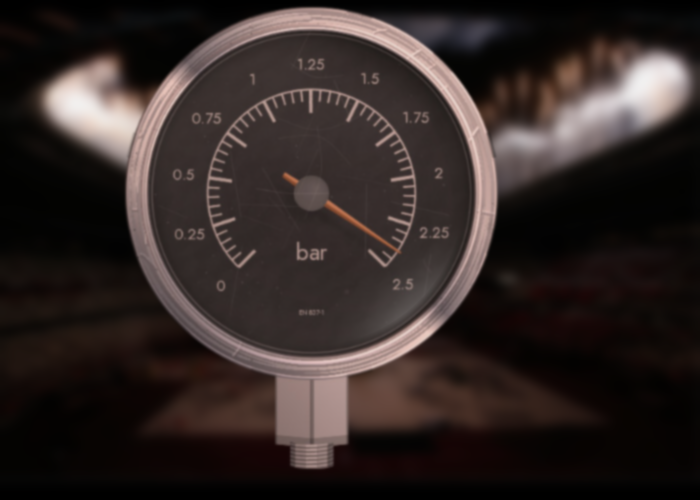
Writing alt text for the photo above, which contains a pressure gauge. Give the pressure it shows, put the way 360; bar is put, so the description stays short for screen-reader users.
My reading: 2.4; bar
